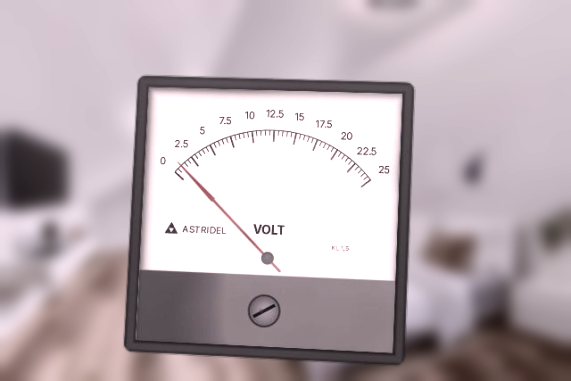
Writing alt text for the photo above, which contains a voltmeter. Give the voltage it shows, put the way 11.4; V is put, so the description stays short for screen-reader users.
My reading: 1; V
